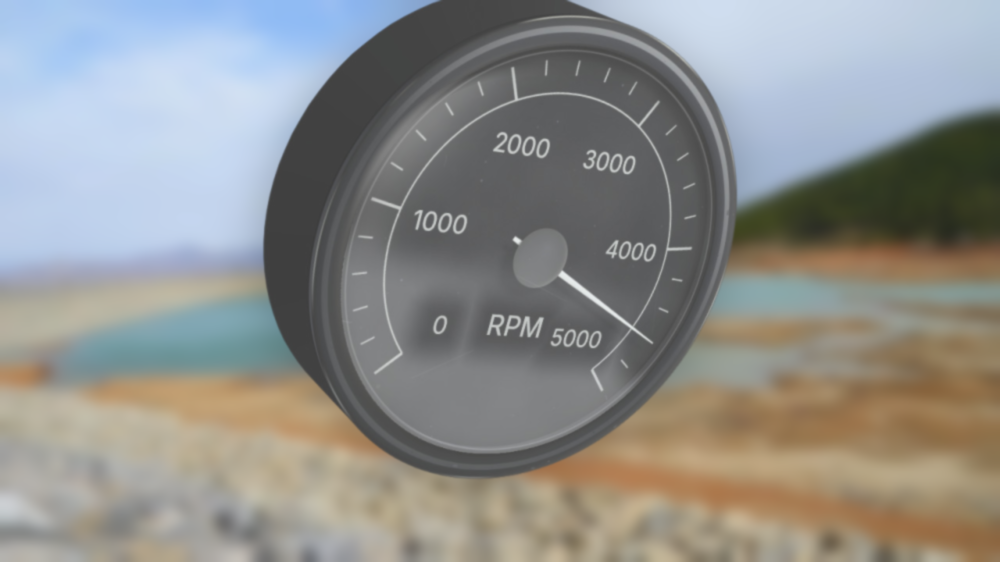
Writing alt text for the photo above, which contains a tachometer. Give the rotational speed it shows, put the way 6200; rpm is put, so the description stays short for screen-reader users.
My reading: 4600; rpm
